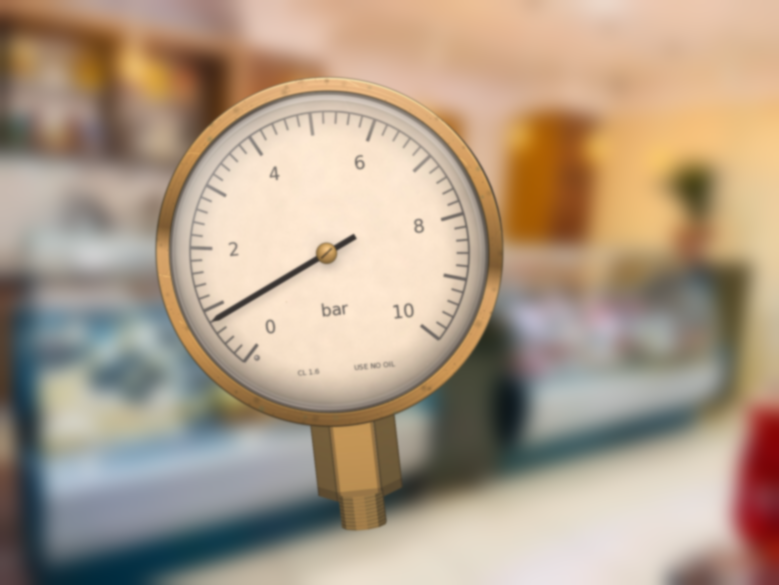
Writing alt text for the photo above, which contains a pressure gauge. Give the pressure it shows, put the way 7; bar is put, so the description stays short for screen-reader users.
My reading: 0.8; bar
